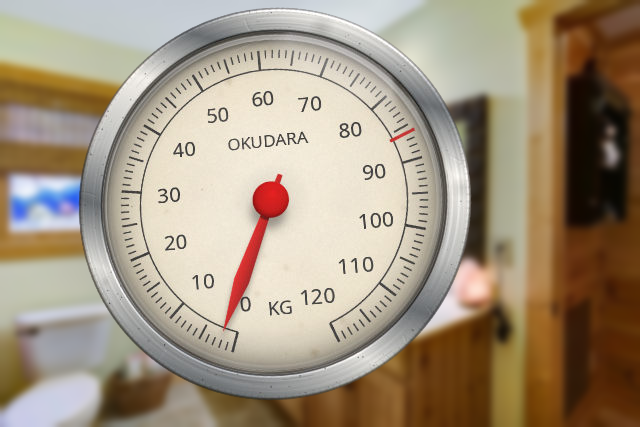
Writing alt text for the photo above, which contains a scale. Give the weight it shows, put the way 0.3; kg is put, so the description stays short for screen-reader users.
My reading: 2; kg
